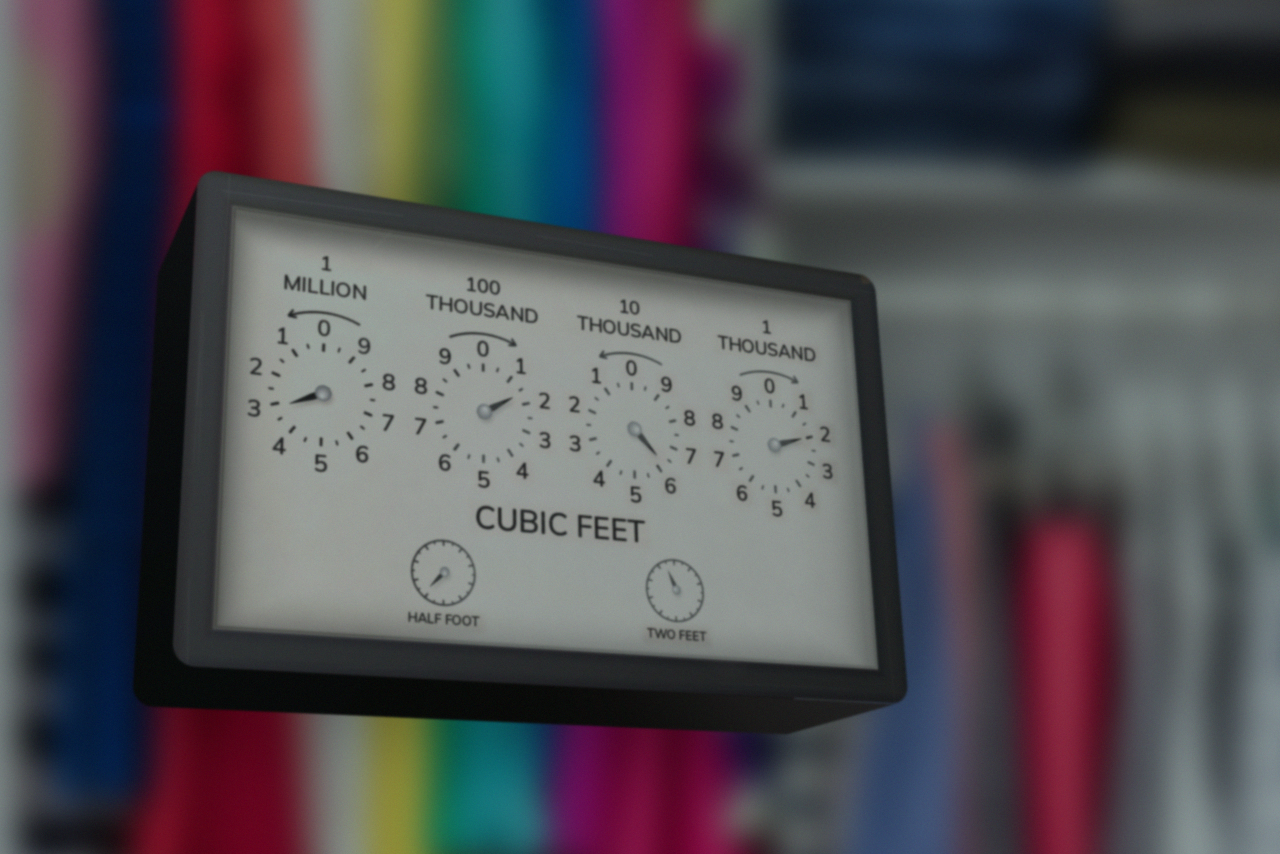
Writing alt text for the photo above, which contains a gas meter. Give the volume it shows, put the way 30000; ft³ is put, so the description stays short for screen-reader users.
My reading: 316200; ft³
